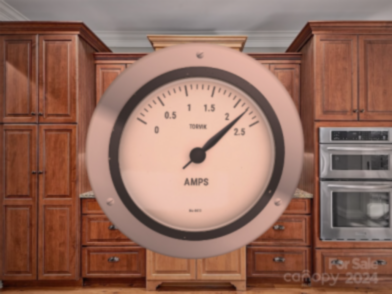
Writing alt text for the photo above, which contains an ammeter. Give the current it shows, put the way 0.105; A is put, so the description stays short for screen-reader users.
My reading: 2.2; A
